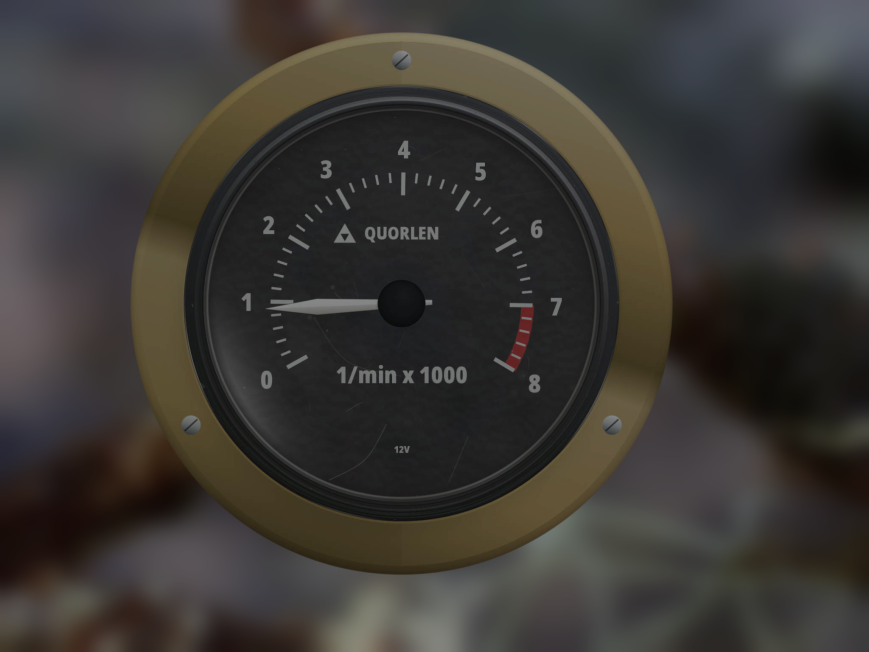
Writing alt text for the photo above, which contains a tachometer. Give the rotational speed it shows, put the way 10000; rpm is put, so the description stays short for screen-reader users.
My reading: 900; rpm
